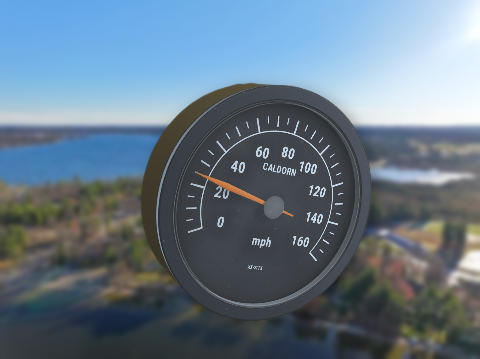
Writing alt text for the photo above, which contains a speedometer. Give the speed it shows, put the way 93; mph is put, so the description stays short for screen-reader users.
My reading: 25; mph
